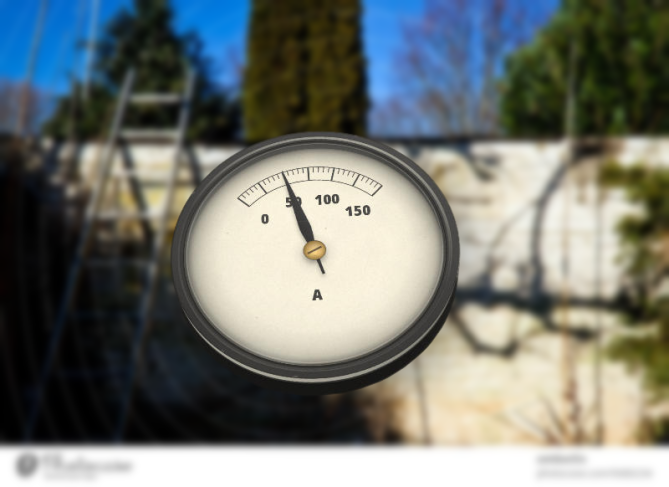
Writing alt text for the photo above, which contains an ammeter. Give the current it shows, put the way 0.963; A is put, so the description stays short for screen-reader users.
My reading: 50; A
